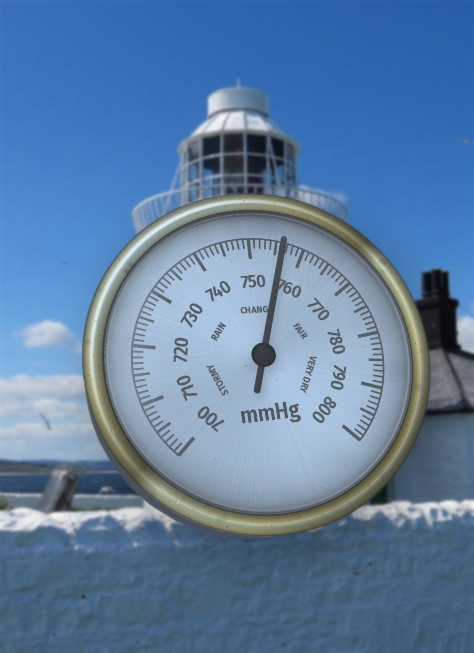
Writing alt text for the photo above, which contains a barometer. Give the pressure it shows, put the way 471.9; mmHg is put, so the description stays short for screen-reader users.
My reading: 756; mmHg
